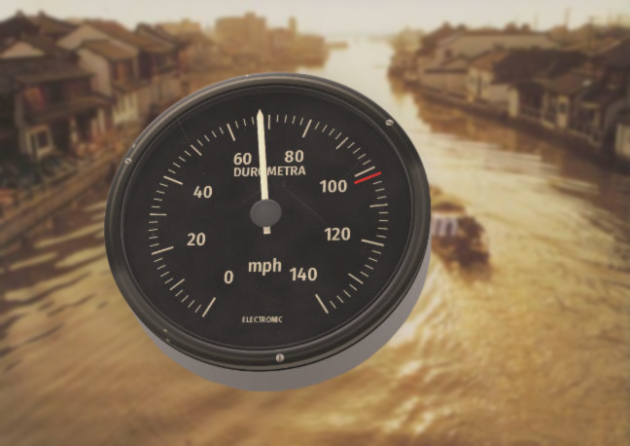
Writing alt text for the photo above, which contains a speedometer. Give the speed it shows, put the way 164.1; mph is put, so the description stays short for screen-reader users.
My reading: 68; mph
